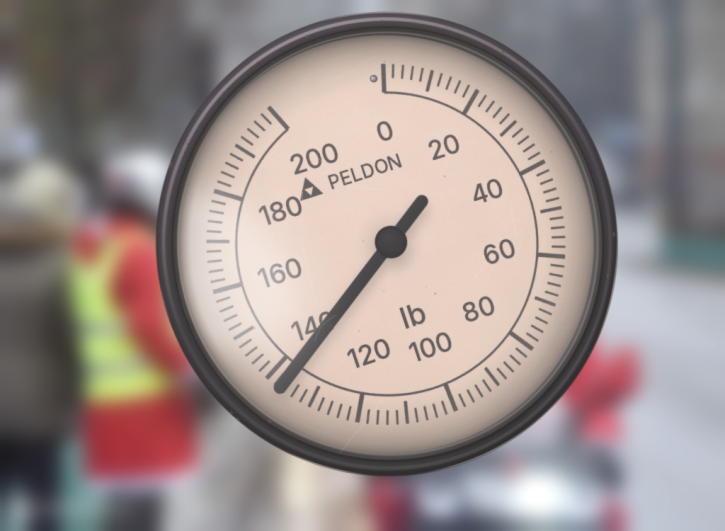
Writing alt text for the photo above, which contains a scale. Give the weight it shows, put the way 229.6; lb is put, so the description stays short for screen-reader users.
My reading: 137; lb
